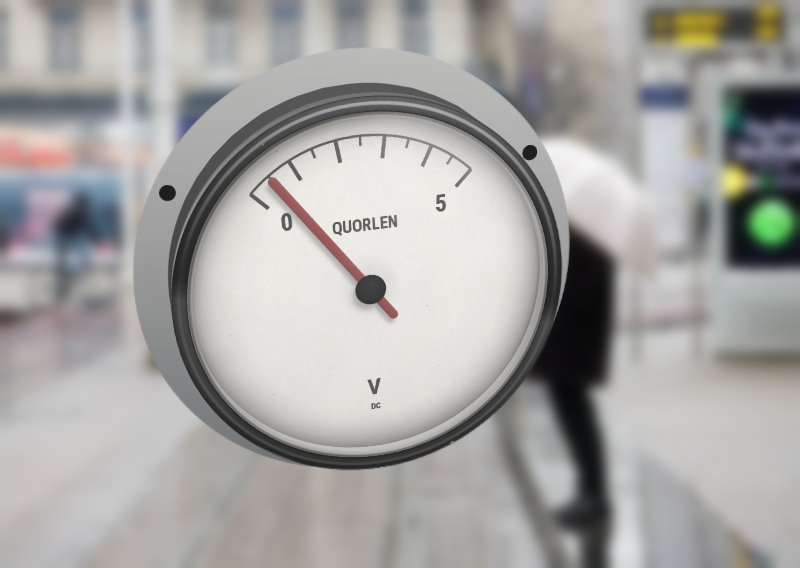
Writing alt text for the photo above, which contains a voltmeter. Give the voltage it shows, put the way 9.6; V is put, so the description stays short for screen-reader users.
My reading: 0.5; V
